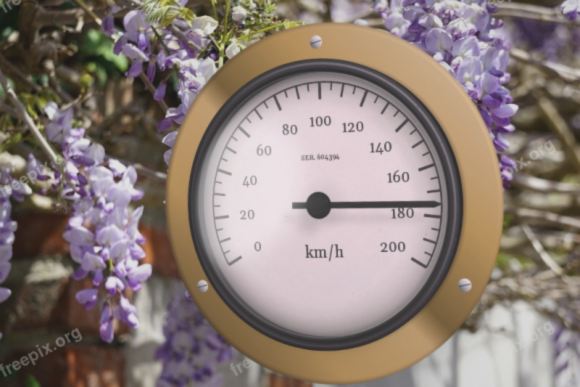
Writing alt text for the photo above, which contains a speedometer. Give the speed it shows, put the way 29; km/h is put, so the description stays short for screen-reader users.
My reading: 175; km/h
